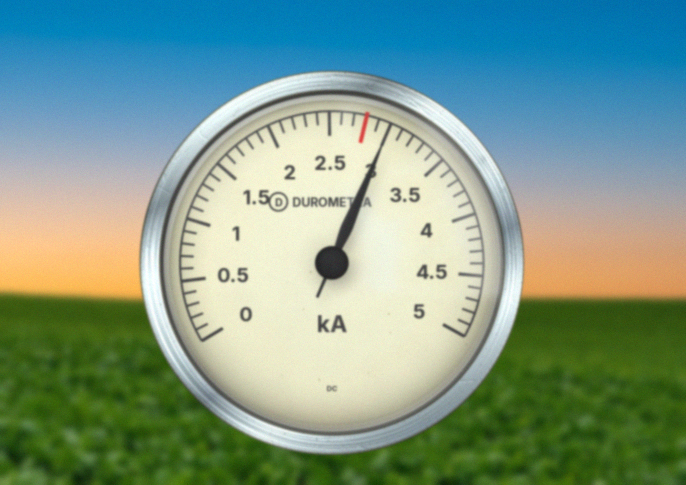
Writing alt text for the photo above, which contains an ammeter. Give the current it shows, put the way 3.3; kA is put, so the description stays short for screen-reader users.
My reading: 3; kA
